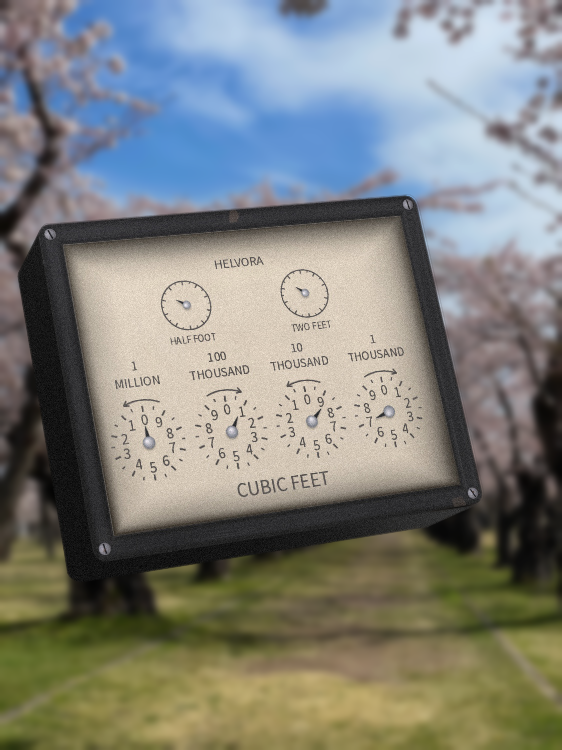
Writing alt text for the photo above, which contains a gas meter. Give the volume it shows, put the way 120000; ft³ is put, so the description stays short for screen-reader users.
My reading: 8700; ft³
